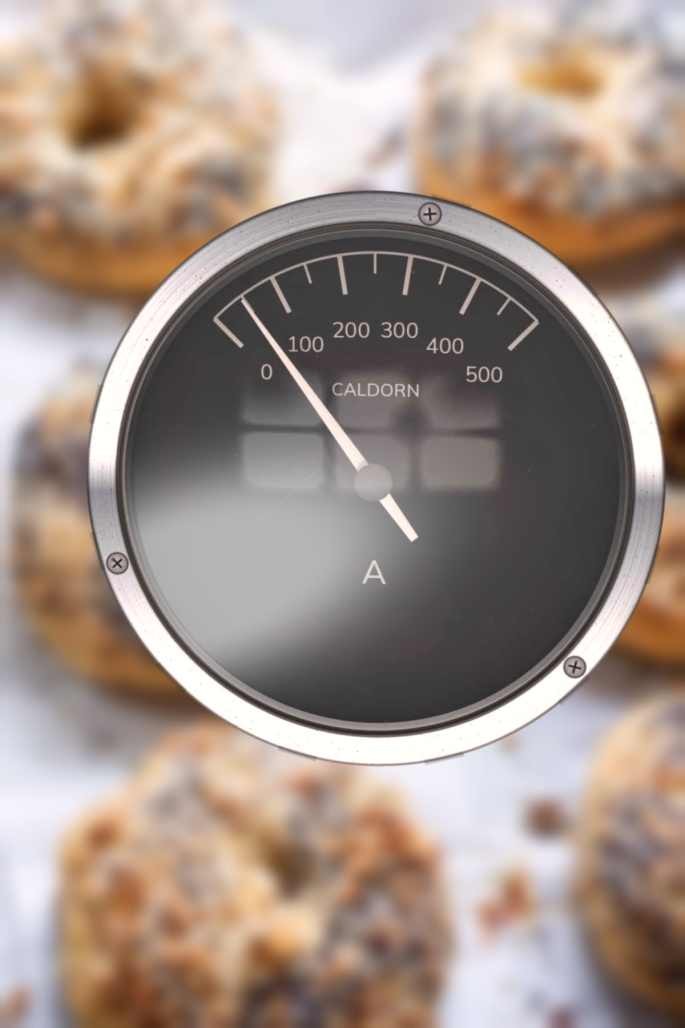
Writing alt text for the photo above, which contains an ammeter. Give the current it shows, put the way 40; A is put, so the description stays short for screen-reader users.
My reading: 50; A
